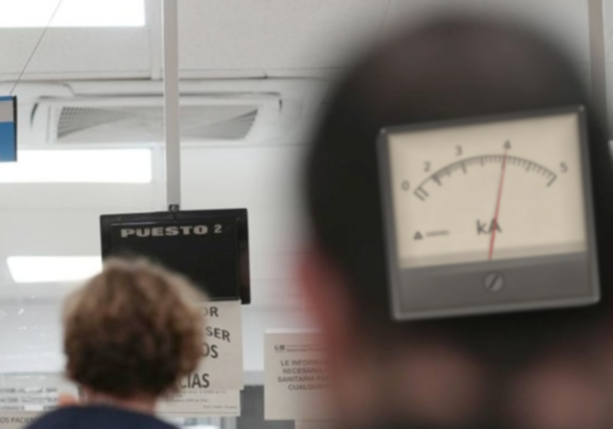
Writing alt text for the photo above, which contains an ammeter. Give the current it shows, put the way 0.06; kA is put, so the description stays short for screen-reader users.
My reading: 4; kA
